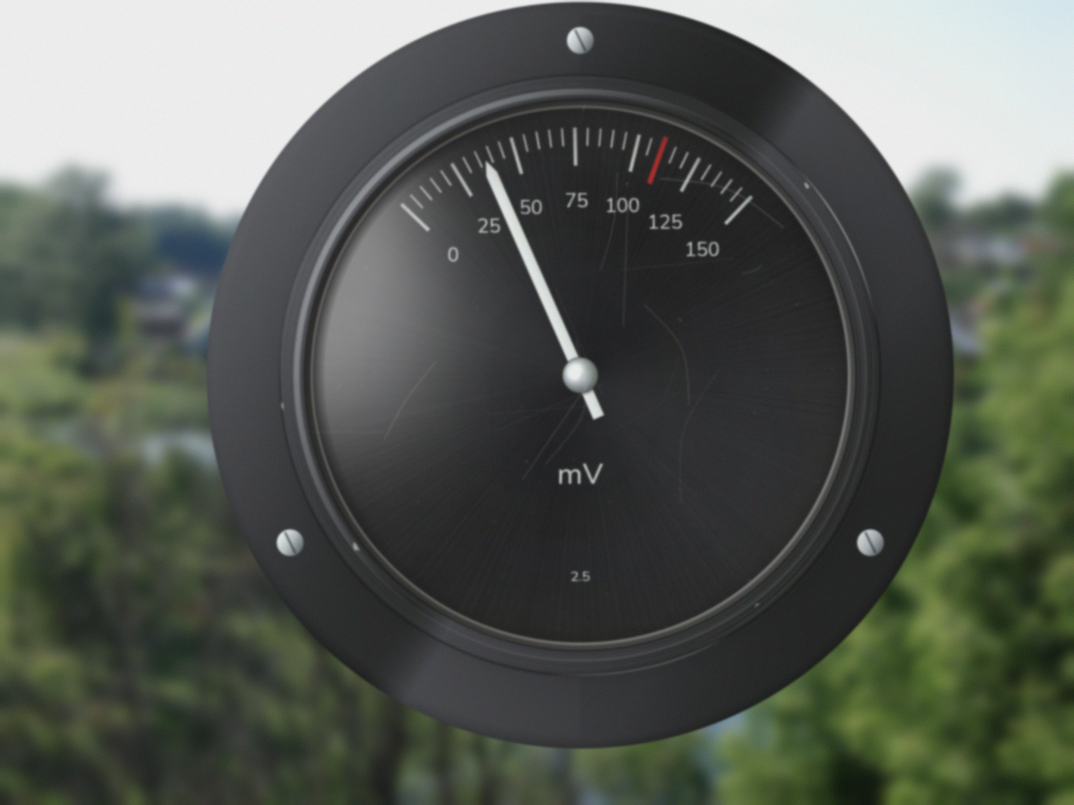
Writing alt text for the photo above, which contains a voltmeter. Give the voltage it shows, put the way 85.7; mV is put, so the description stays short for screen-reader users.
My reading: 37.5; mV
